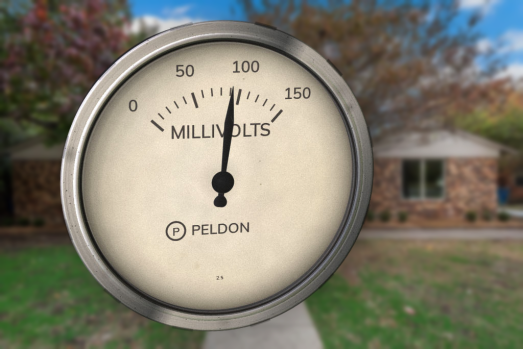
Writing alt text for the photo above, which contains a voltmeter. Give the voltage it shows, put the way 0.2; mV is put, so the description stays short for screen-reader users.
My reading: 90; mV
